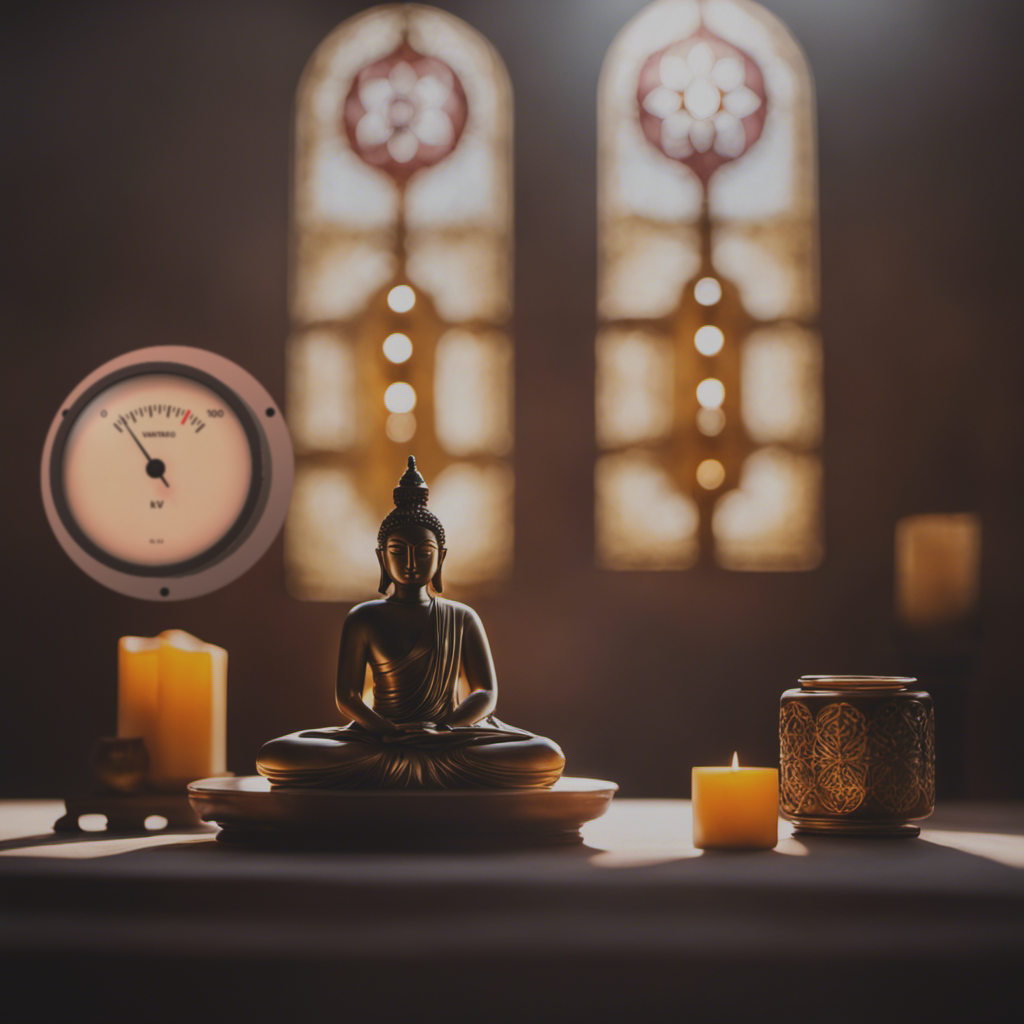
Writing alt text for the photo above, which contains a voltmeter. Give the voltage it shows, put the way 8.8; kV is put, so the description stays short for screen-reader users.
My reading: 10; kV
